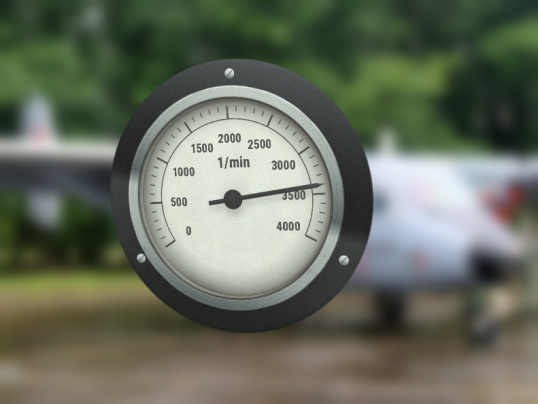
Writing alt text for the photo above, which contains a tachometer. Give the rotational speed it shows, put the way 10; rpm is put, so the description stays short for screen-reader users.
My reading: 3400; rpm
